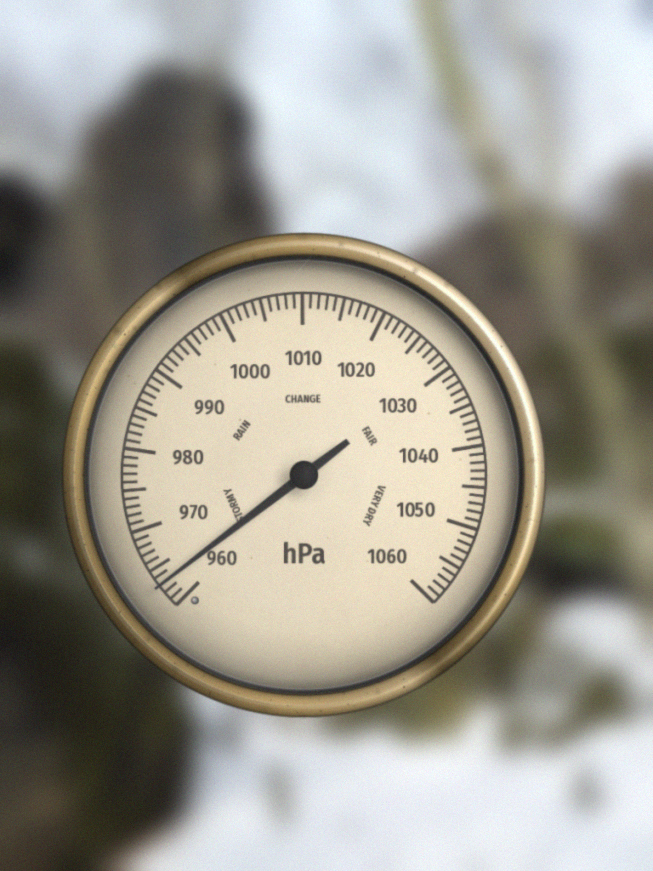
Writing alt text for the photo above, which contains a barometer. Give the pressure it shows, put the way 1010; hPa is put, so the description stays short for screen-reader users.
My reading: 963; hPa
